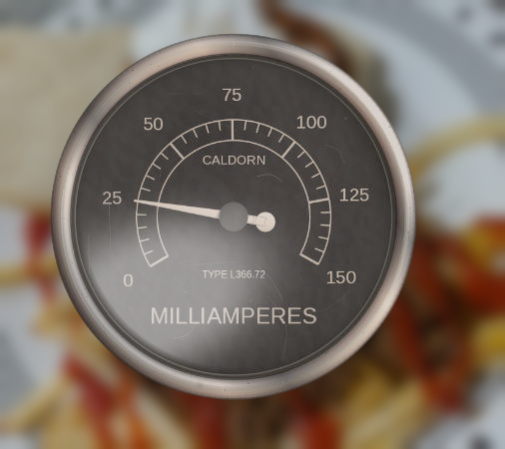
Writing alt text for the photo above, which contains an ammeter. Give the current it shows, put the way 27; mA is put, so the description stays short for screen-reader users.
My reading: 25; mA
